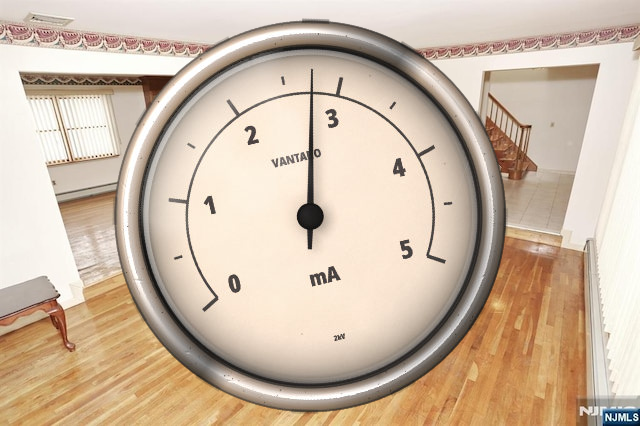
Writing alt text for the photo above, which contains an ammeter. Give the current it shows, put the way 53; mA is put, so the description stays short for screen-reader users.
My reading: 2.75; mA
